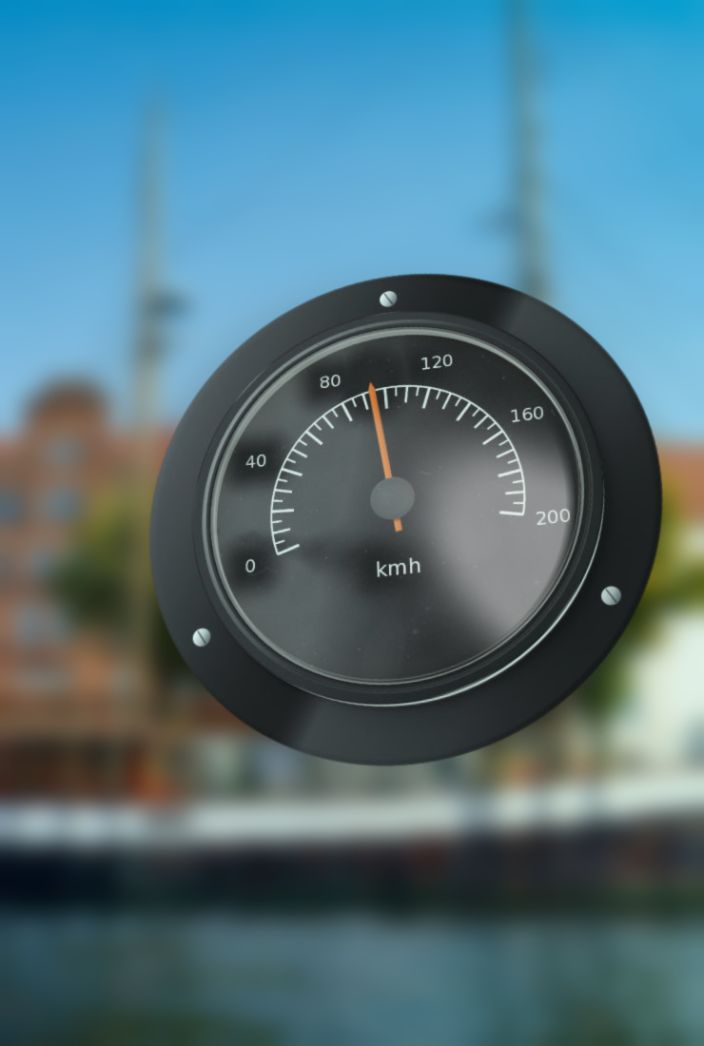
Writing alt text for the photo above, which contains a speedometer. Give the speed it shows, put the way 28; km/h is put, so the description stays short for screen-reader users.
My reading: 95; km/h
